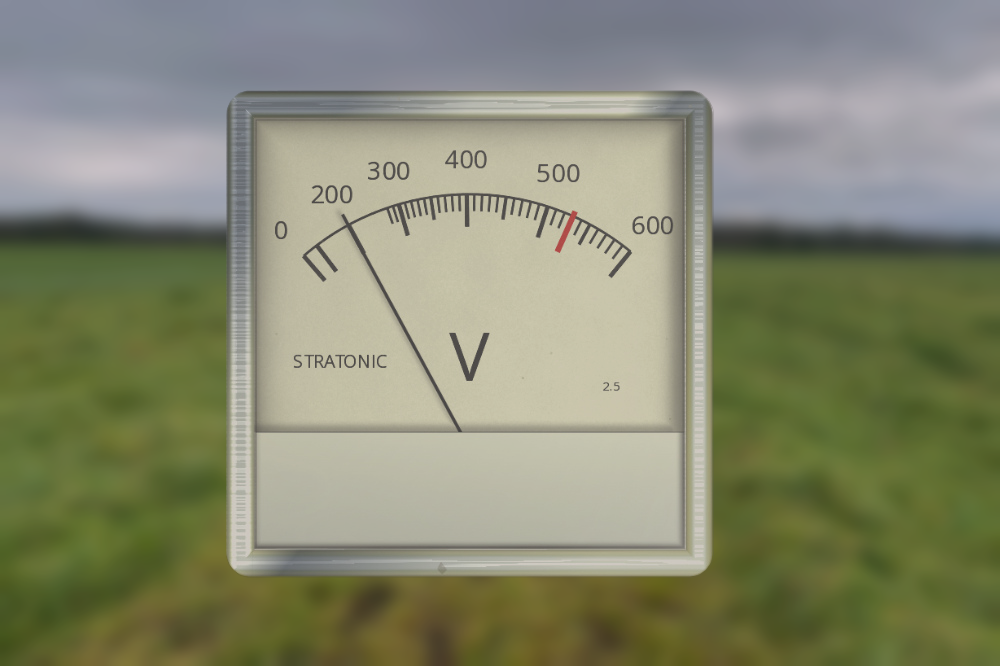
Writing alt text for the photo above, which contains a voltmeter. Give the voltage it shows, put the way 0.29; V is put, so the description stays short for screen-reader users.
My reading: 200; V
